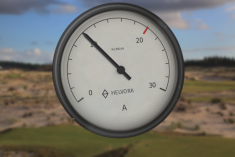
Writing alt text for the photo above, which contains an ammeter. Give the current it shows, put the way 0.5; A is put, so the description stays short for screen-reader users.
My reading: 10; A
